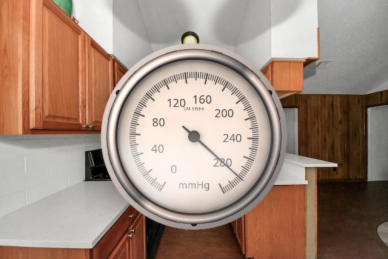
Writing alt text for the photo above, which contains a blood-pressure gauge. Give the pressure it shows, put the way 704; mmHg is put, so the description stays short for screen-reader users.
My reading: 280; mmHg
